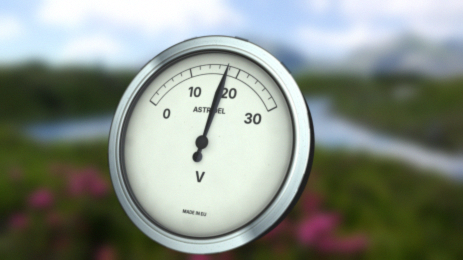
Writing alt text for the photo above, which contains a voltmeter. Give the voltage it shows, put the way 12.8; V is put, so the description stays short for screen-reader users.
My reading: 18; V
